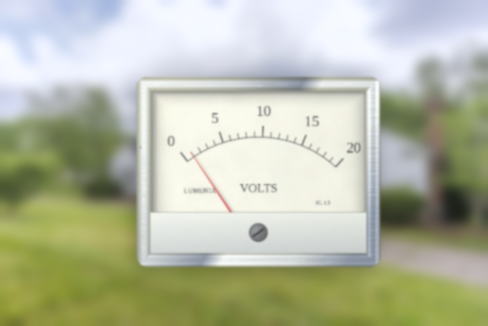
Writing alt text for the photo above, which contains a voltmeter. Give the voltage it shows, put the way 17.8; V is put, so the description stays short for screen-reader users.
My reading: 1; V
